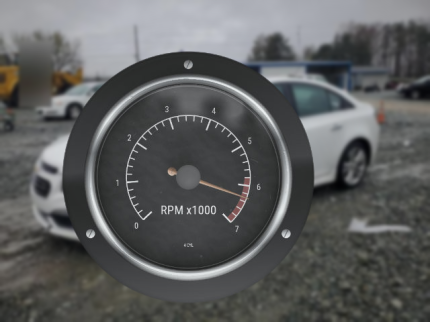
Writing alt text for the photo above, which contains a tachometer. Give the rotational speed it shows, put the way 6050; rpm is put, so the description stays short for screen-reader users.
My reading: 6300; rpm
